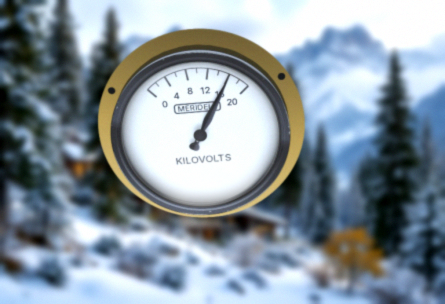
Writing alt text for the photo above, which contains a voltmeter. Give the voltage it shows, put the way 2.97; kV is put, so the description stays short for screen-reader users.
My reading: 16; kV
